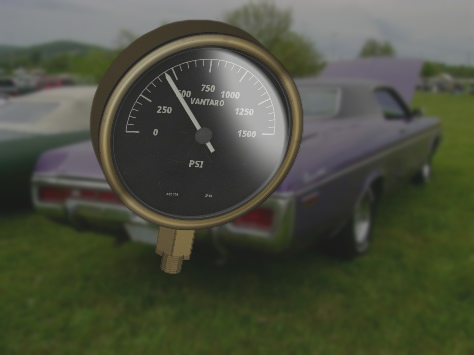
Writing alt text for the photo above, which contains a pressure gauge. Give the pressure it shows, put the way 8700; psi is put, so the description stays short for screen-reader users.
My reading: 450; psi
